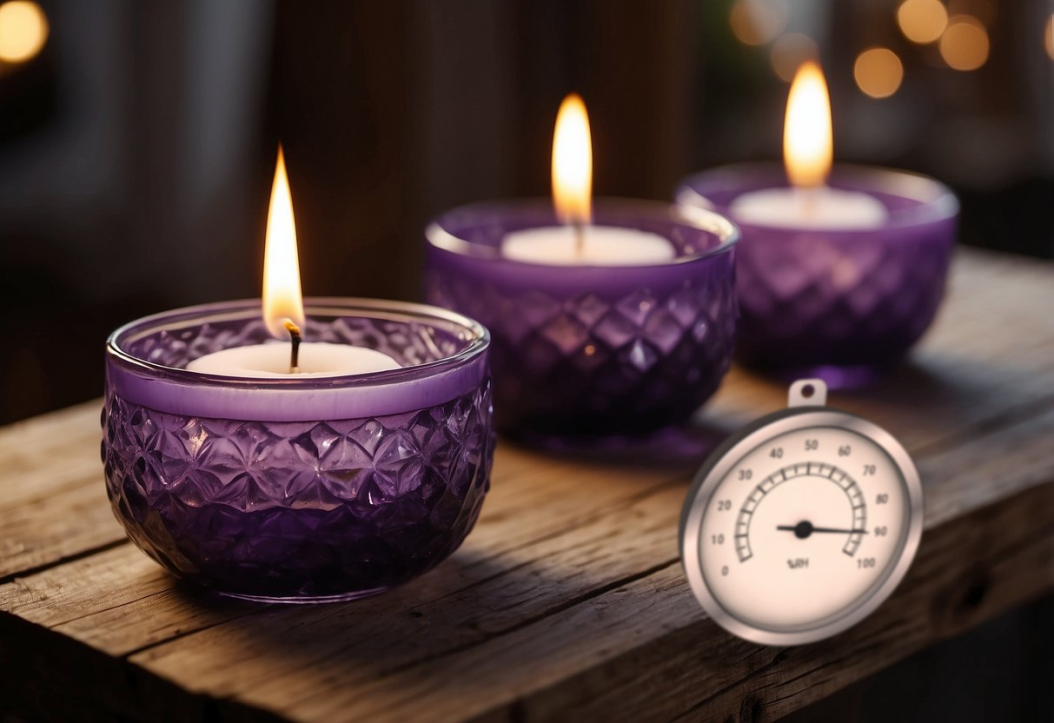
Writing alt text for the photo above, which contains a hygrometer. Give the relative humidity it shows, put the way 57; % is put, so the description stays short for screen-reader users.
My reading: 90; %
